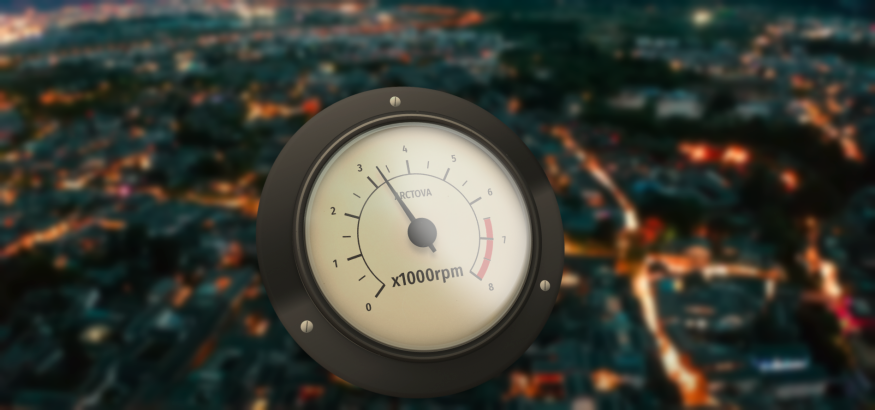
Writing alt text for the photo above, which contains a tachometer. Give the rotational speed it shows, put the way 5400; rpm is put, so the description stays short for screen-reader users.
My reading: 3250; rpm
